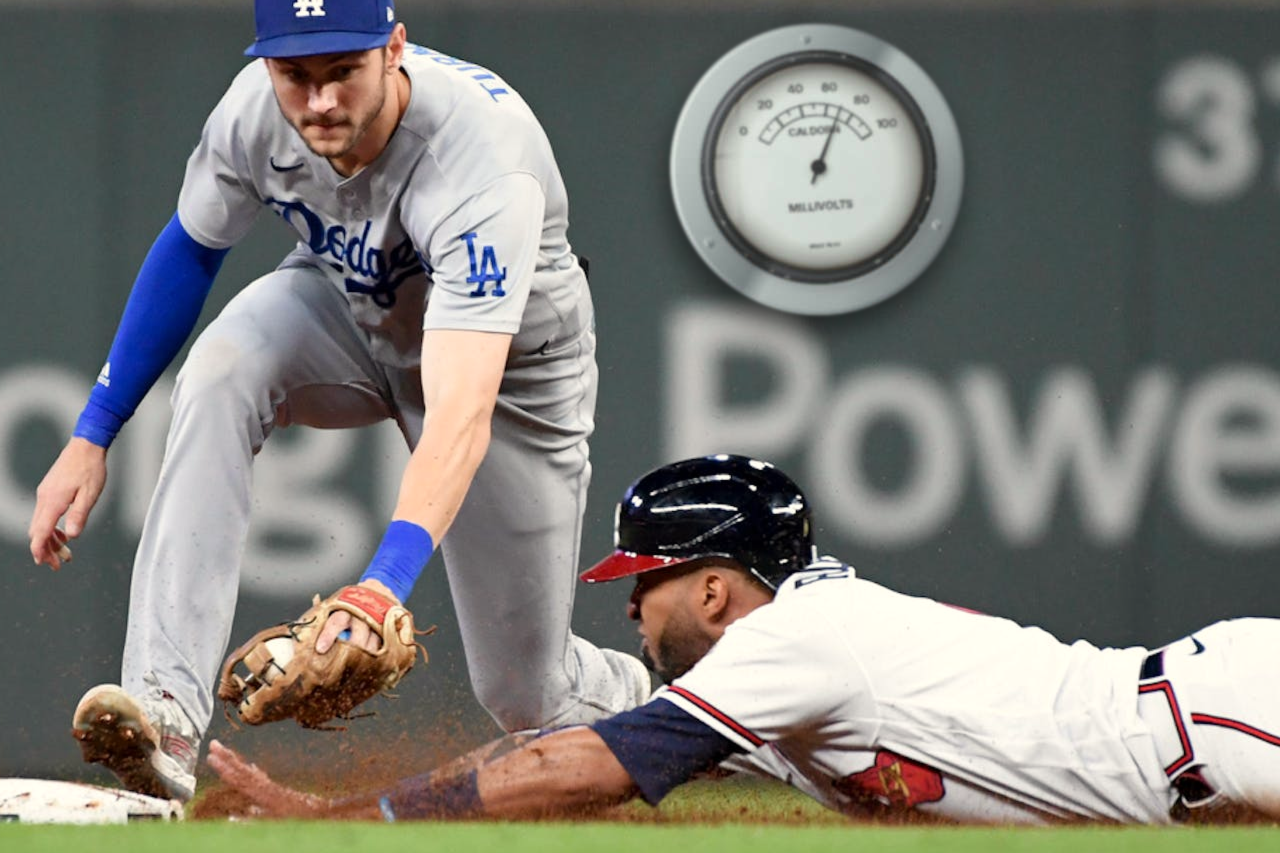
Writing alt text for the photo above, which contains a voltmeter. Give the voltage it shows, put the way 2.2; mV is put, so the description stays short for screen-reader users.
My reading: 70; mV
